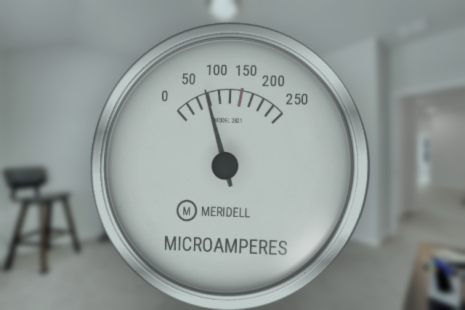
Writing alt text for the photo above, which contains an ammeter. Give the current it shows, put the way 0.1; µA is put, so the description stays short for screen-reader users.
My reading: 75; µA
